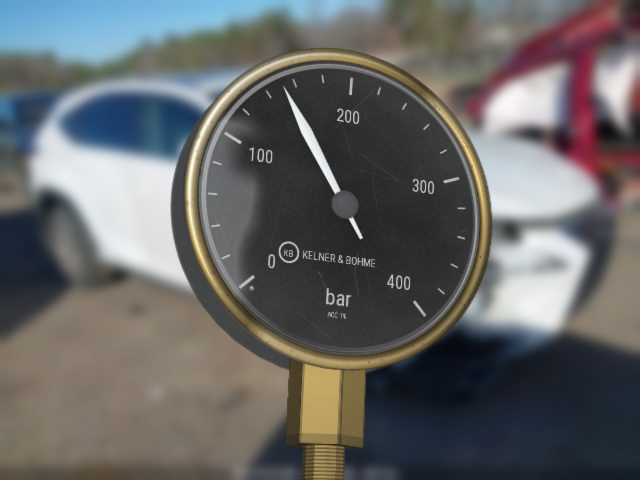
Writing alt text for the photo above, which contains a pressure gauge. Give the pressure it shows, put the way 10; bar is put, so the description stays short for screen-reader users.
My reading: 150; bar
